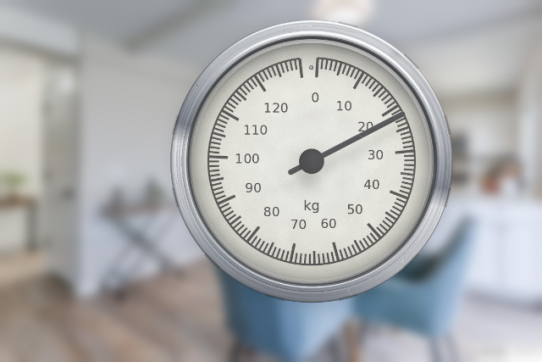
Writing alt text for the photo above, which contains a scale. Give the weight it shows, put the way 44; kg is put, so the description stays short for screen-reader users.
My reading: 22; kg
